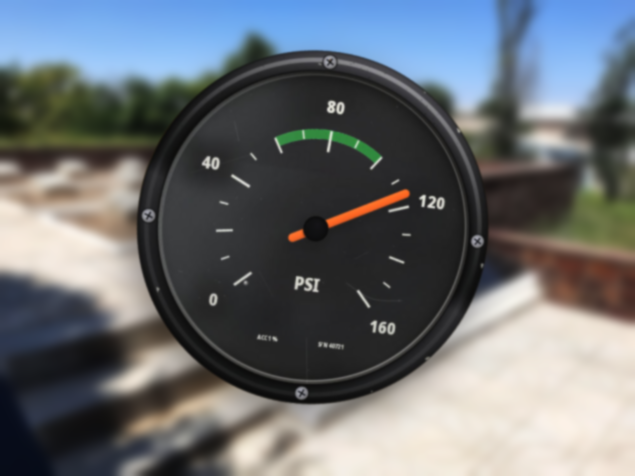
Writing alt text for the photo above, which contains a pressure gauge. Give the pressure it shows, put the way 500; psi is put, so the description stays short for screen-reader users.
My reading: 115; psi
